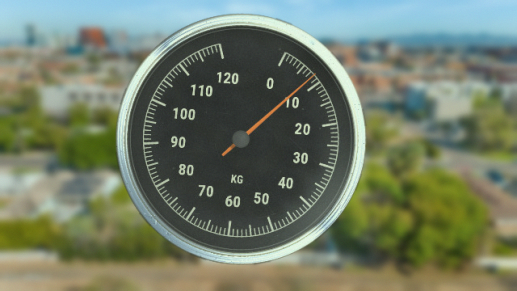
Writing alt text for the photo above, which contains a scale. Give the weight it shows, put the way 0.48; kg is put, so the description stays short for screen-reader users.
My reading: 8; kg
